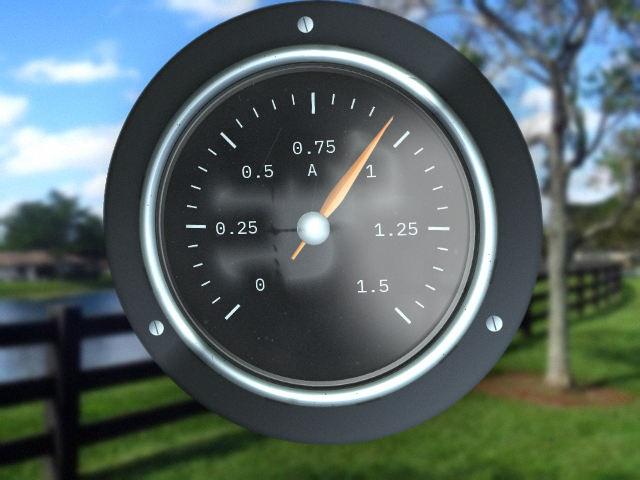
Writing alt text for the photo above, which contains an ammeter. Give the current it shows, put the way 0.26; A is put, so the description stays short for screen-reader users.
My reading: 0.95; A
